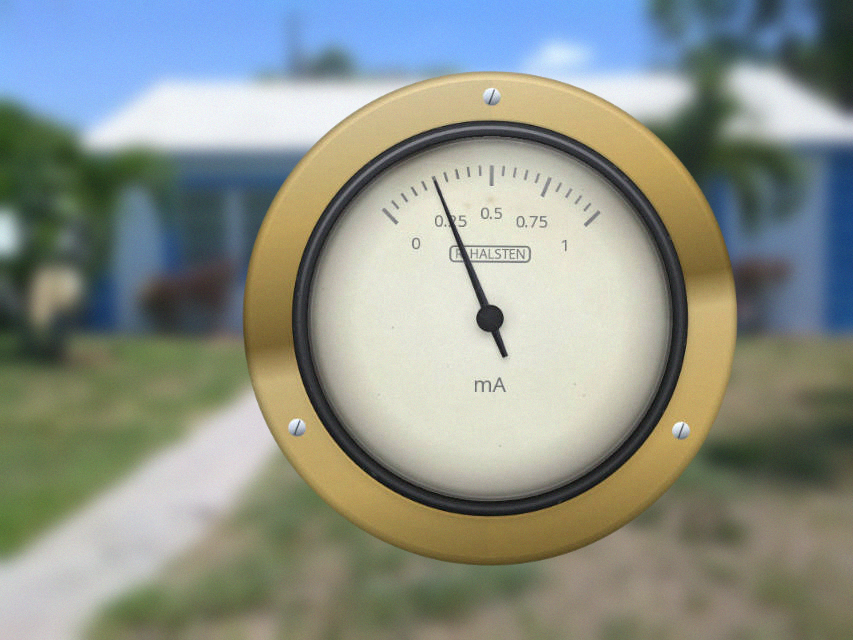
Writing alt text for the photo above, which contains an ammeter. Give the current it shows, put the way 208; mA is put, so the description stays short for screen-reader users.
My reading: 0.25; mA
